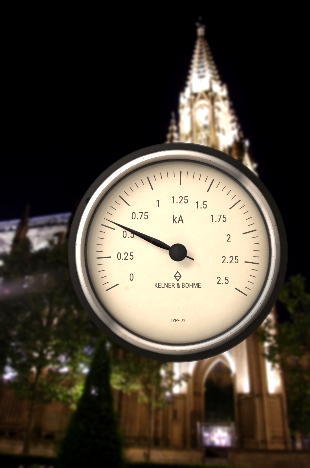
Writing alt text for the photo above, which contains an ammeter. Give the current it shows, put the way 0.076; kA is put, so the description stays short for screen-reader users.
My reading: 0.55; kA
